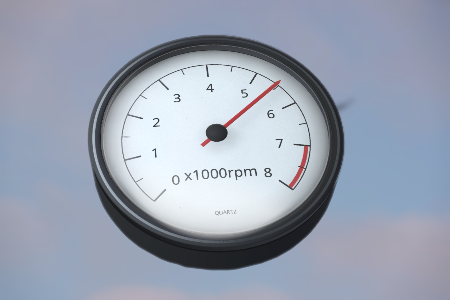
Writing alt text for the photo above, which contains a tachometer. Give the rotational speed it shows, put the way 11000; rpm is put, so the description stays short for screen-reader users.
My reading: 5500; rpm
